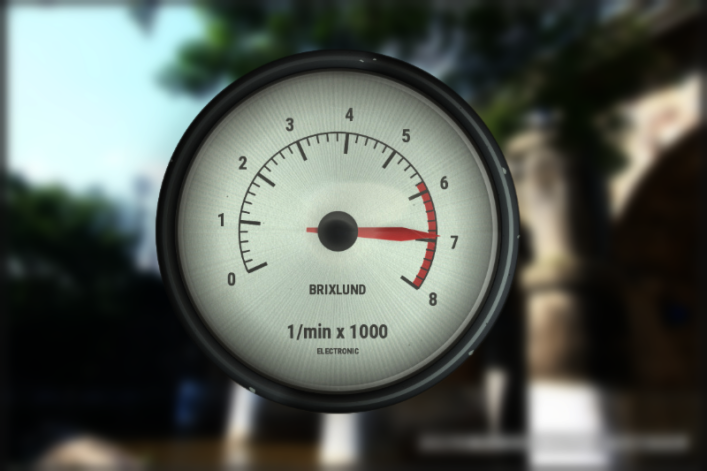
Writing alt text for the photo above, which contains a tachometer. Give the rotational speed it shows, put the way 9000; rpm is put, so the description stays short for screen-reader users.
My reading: 6900; rpm
